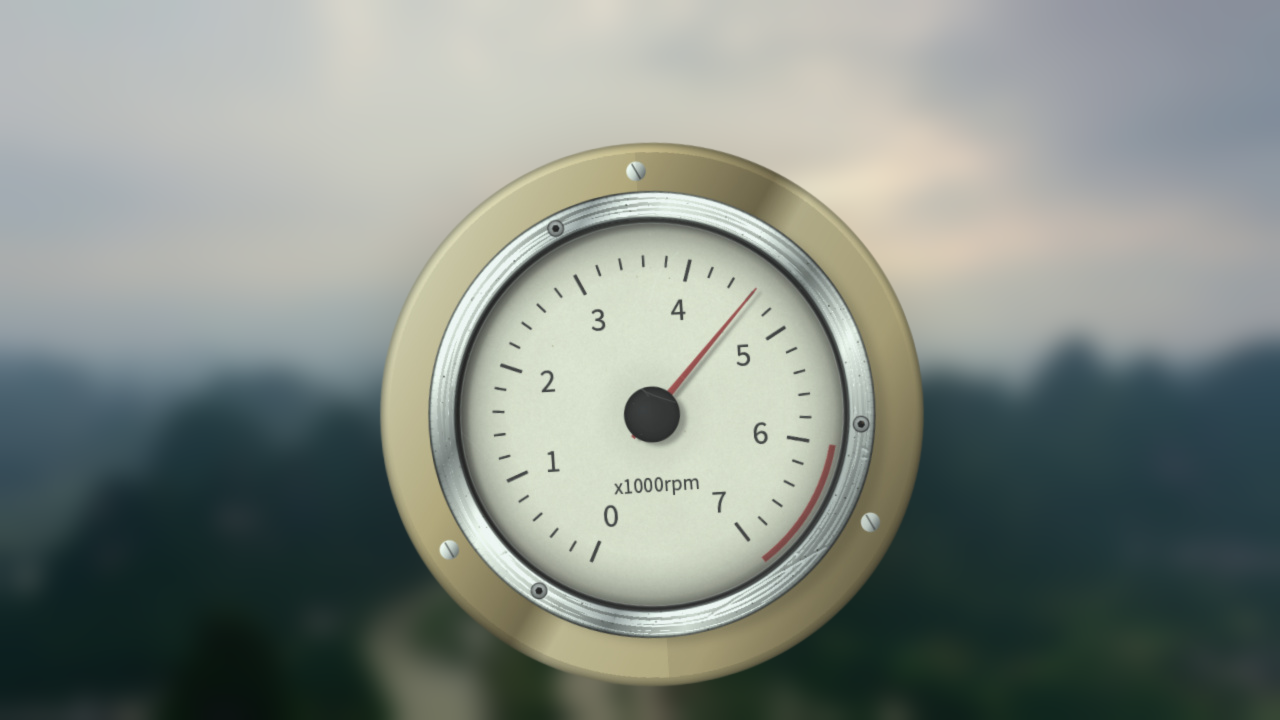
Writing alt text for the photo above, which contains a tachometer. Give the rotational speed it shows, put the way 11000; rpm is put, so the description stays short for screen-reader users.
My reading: 4600; rpm
